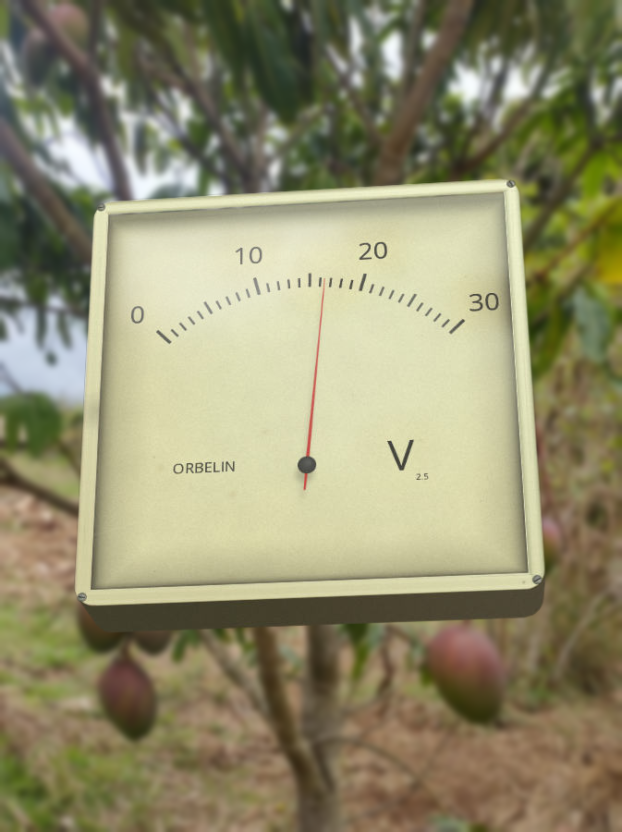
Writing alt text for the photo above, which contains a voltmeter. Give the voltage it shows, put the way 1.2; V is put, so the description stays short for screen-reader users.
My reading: 16.5; V
